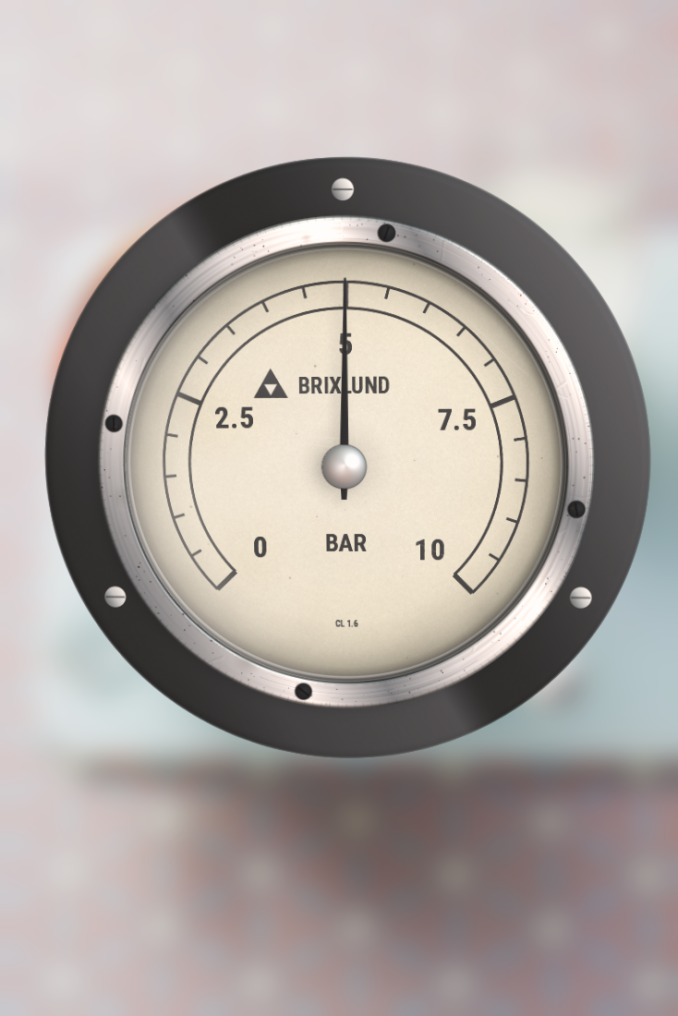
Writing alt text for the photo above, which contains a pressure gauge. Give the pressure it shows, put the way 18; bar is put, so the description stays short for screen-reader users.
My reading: 5; bar
